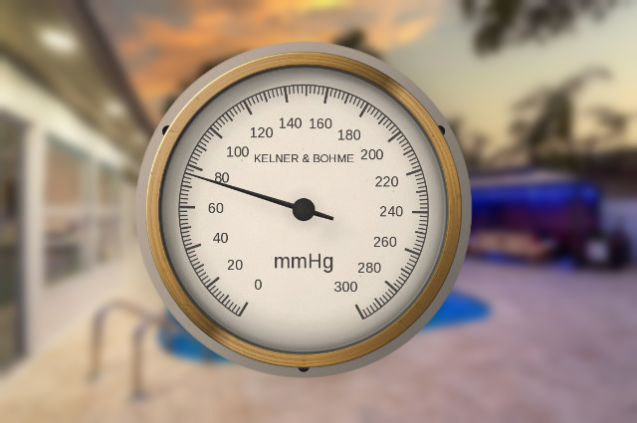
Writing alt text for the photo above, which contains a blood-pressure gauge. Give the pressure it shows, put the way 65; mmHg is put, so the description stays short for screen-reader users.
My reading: 76; mmHg
